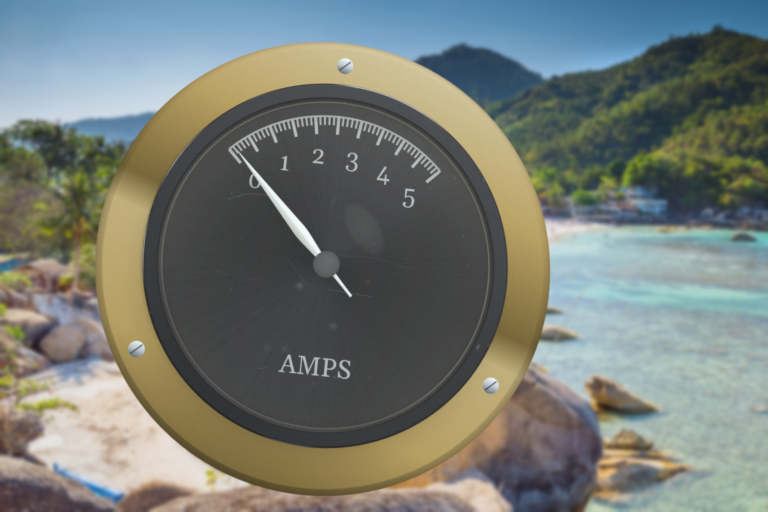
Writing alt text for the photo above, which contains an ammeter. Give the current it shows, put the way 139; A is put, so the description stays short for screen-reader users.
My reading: 0.1; A
